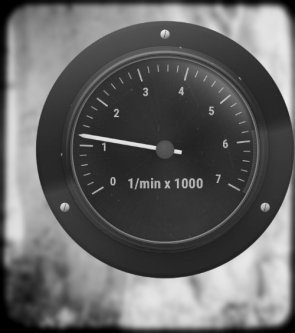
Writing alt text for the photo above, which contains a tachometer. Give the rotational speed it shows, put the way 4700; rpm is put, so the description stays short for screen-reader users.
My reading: 1200; rpm
